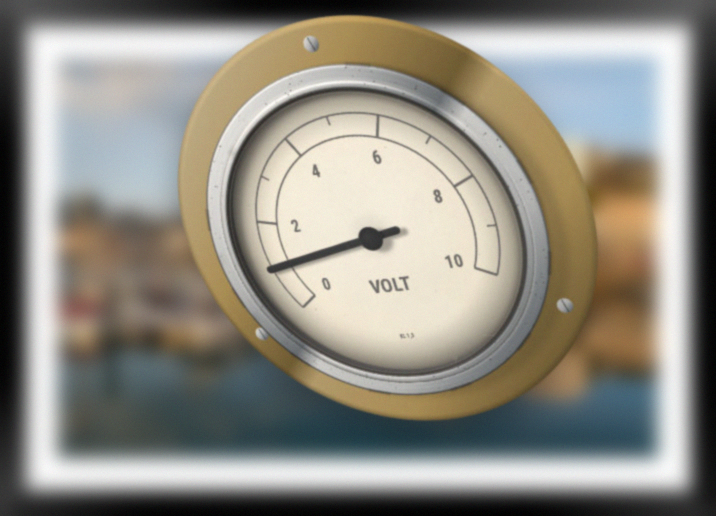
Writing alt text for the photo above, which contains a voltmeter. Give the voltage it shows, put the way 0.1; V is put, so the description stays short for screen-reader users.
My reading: 1; V
